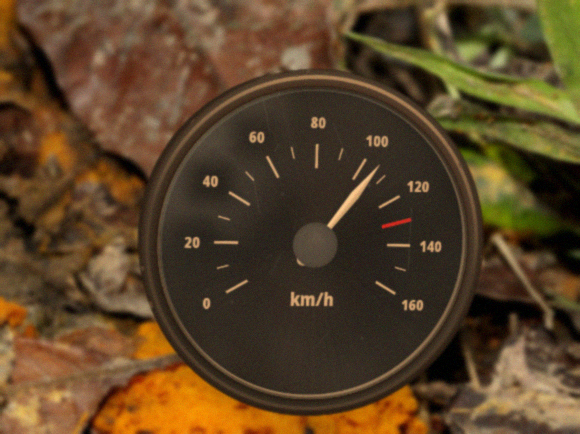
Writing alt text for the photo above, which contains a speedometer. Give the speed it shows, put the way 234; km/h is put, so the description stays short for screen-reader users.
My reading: 105; km/h
